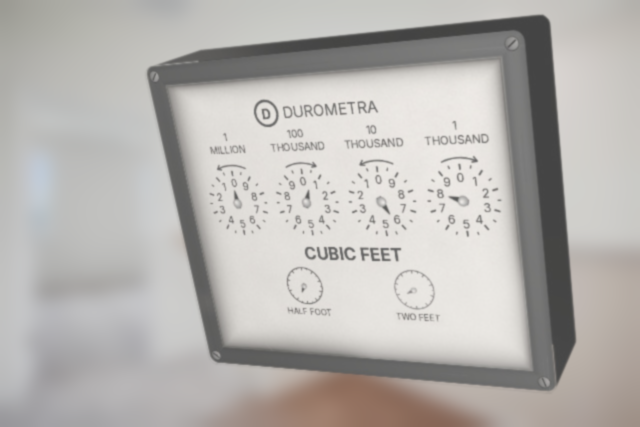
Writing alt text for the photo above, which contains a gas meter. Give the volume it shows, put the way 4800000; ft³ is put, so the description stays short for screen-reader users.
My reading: 5800; ft³
